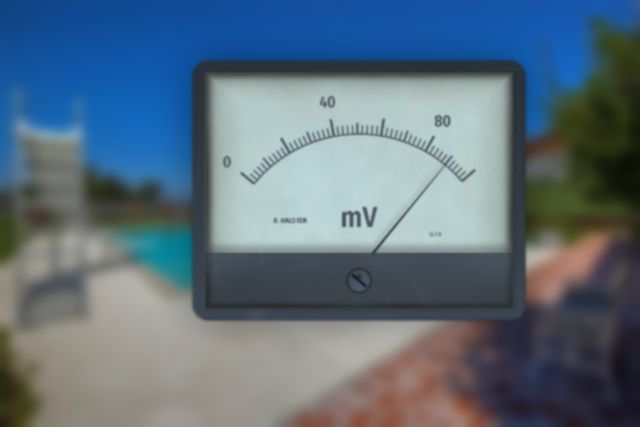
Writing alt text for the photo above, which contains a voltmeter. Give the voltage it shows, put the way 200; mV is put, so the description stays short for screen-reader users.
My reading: 90; mV
